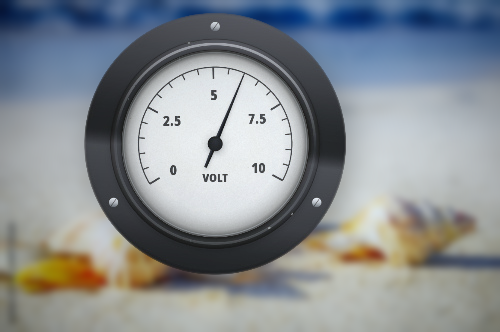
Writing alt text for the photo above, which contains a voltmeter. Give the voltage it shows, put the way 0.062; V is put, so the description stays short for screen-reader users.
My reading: 6; V
